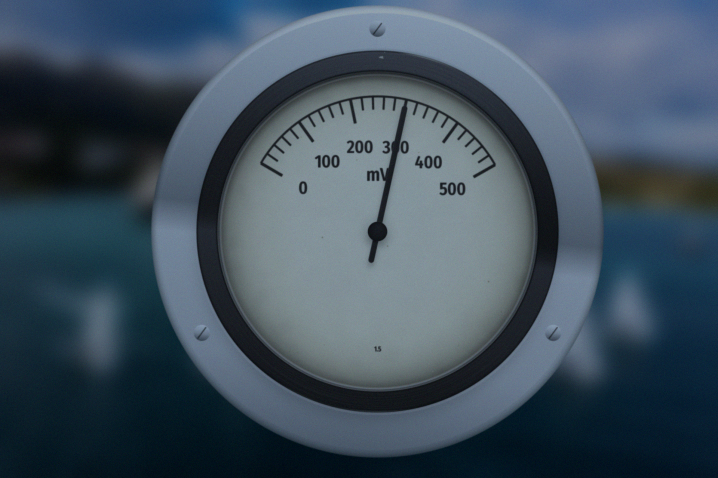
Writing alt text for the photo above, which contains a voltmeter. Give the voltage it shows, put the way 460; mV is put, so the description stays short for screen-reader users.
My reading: 300; mV
